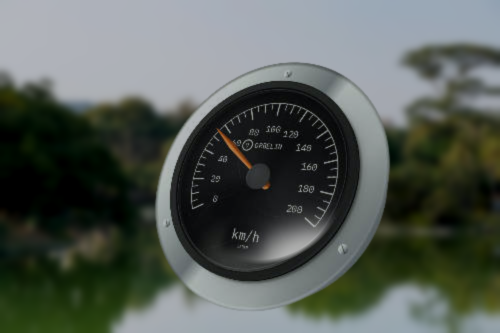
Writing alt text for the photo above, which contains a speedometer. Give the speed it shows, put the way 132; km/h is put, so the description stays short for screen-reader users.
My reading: 55; km/h
